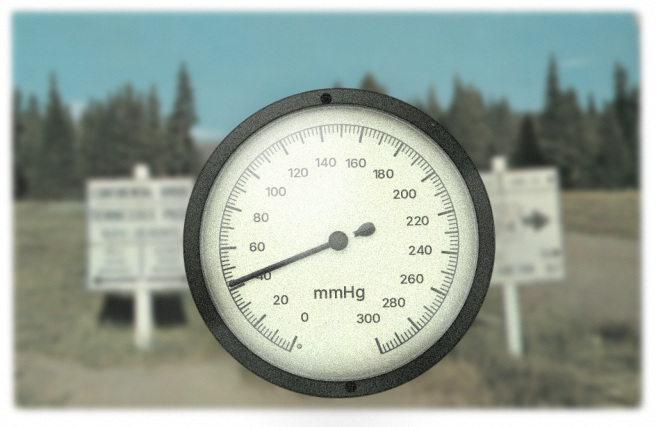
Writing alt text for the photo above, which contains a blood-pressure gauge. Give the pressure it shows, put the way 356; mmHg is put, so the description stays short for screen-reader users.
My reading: 42; mmHg
